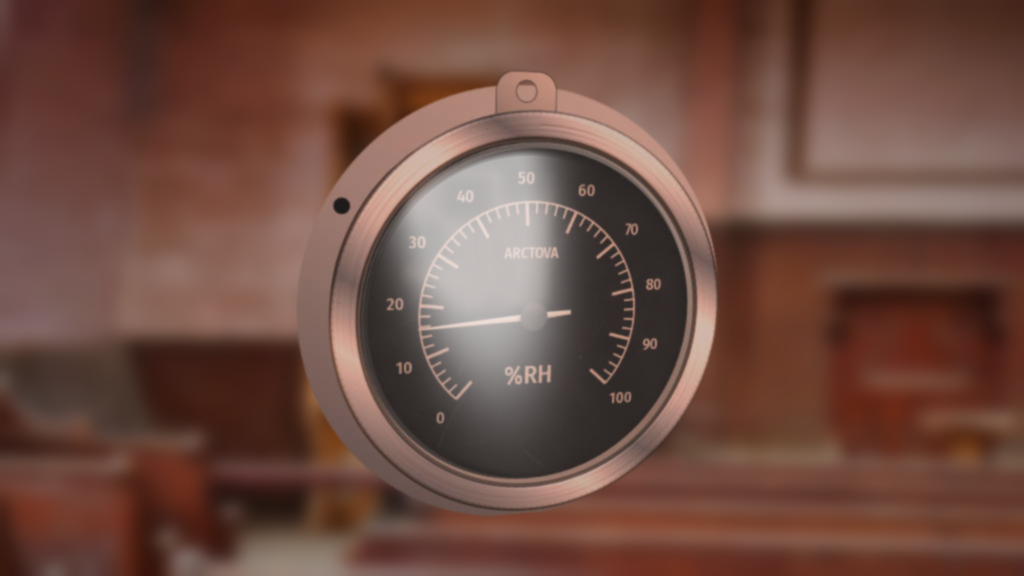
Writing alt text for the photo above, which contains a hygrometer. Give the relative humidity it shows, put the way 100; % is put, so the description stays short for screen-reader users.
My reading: 16; %
